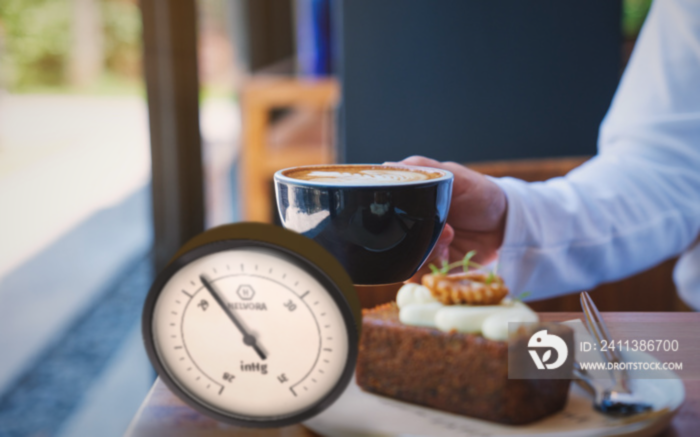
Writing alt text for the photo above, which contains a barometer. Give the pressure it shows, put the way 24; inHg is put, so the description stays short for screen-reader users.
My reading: 29.2; inHg
